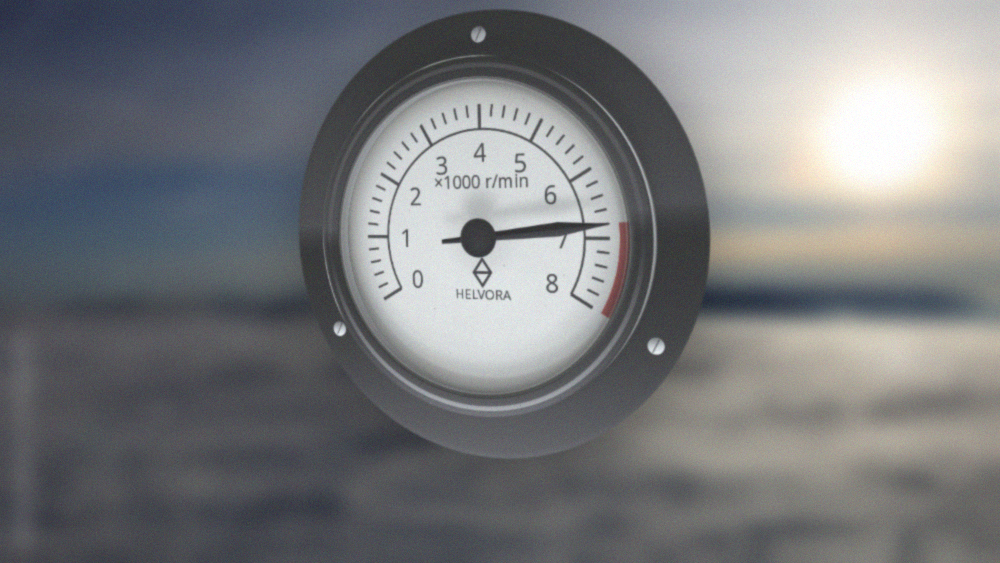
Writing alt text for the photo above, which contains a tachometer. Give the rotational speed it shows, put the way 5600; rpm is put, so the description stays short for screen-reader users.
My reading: 6800; rpm
